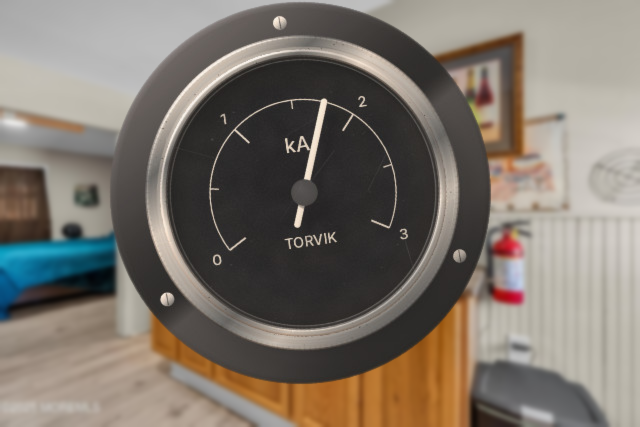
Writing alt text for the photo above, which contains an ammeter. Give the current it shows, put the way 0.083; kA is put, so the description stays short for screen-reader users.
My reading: 1.75; kA
